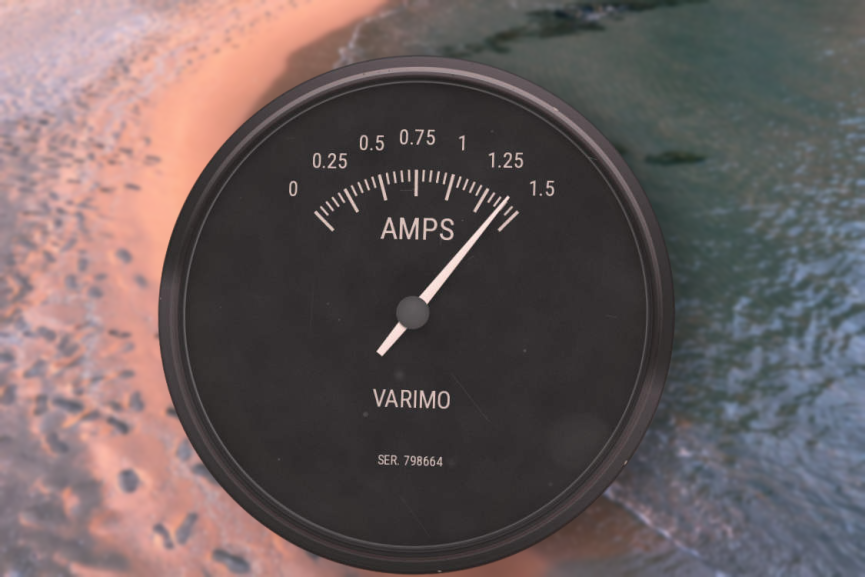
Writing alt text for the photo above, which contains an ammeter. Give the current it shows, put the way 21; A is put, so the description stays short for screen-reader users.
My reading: 1.4; A
